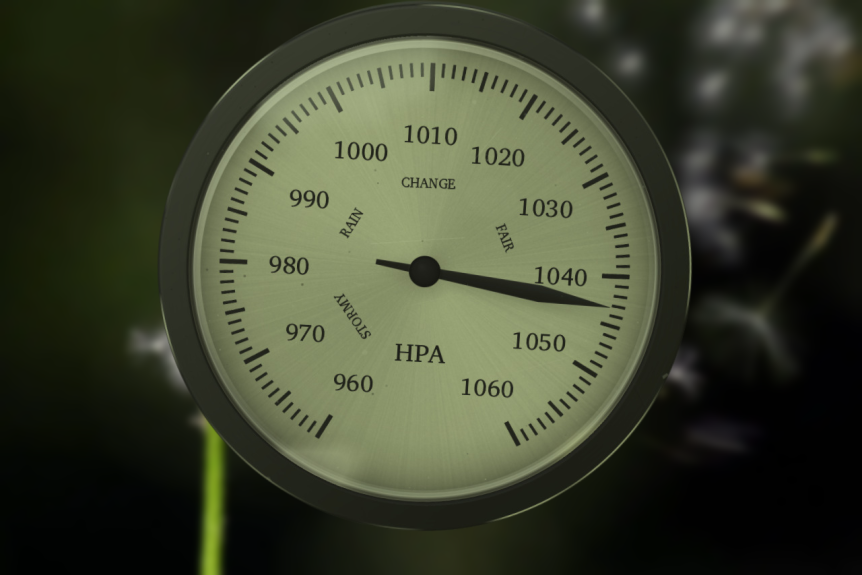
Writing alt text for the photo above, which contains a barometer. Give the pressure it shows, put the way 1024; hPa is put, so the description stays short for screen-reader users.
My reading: 1043; hPa
